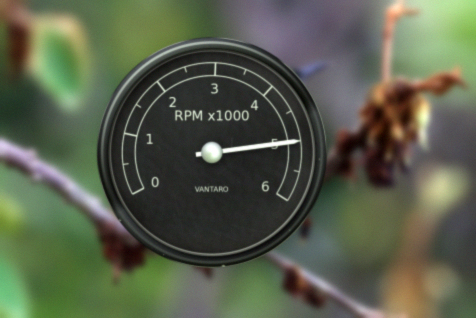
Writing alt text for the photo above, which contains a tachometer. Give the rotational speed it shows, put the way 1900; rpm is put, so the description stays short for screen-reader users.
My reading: 5000; rpm
